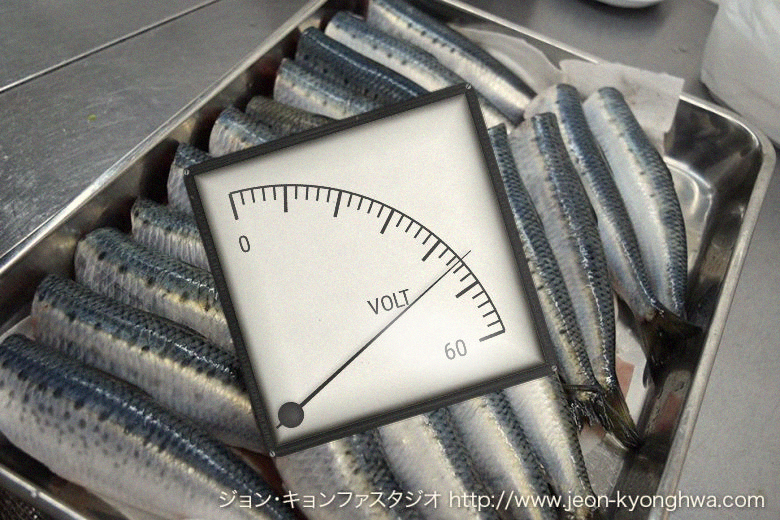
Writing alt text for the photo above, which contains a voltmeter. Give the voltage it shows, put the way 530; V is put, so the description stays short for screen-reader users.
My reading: 45; V
